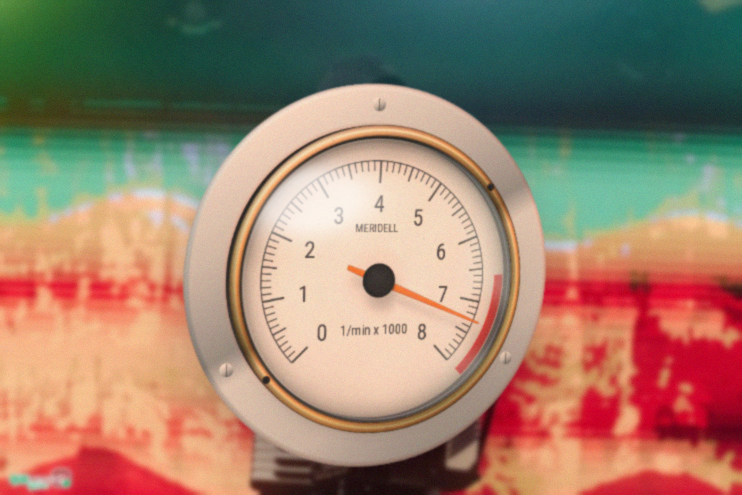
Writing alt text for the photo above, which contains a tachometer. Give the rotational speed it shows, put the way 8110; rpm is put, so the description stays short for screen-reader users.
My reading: 7300; rpm
